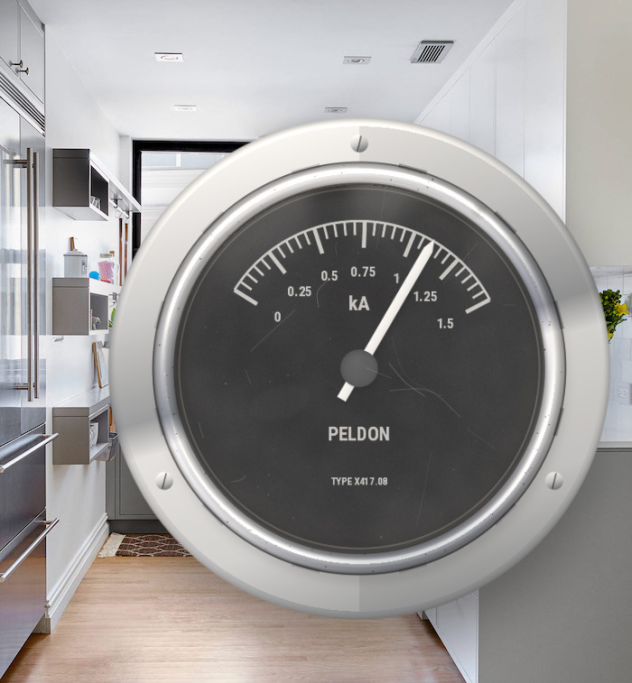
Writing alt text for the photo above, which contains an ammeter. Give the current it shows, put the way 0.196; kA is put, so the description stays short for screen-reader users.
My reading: 1.1; kA
